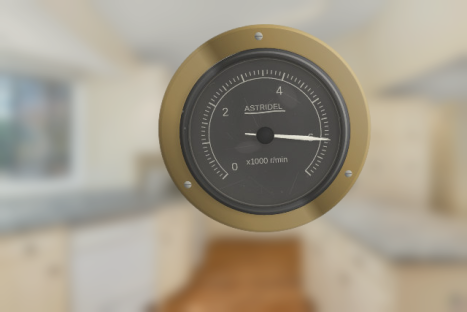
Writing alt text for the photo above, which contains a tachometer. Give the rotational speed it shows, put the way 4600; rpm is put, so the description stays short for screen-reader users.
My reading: 6000; rpm
